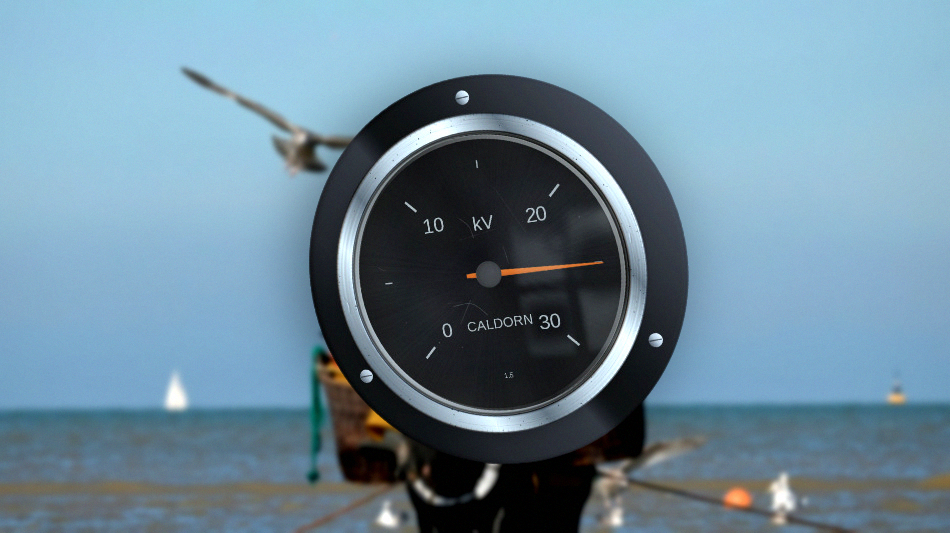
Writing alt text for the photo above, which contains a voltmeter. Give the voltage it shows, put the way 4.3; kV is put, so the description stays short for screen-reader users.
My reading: 25; kV
